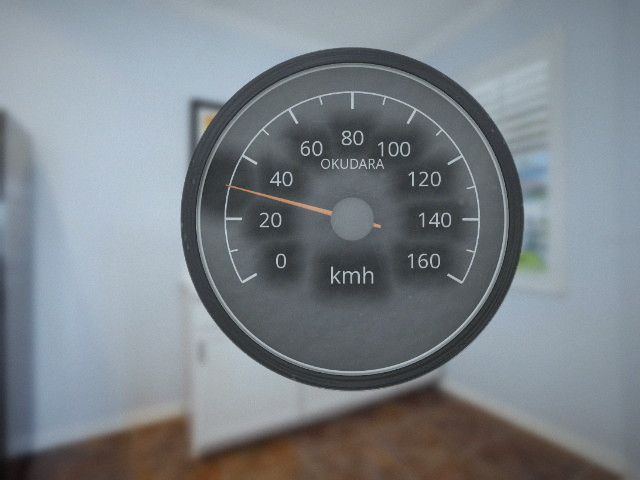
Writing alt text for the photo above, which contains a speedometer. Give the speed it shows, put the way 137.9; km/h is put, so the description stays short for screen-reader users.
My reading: 30; km/h
